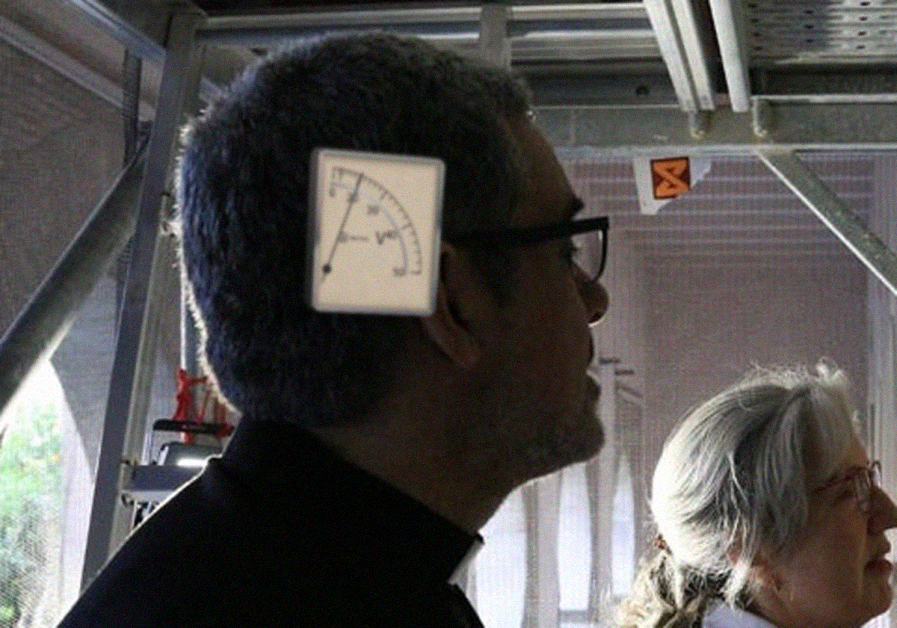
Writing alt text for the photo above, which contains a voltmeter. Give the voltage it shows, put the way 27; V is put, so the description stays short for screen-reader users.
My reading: 20; V
